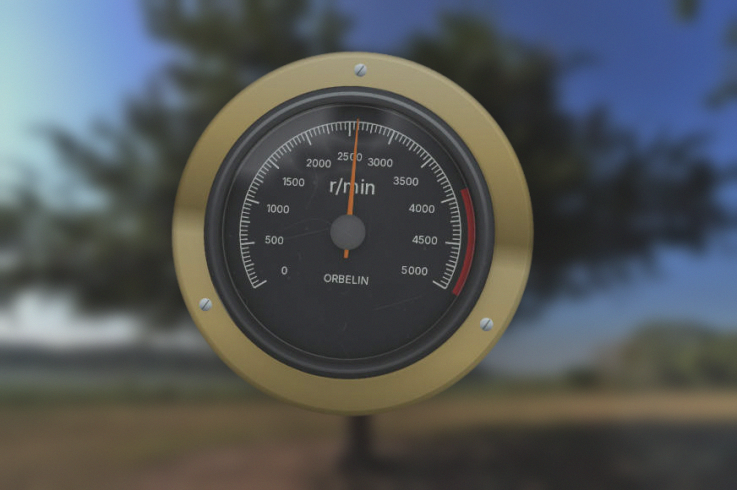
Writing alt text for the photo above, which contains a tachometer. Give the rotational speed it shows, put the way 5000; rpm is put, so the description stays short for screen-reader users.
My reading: 2600; rpm
